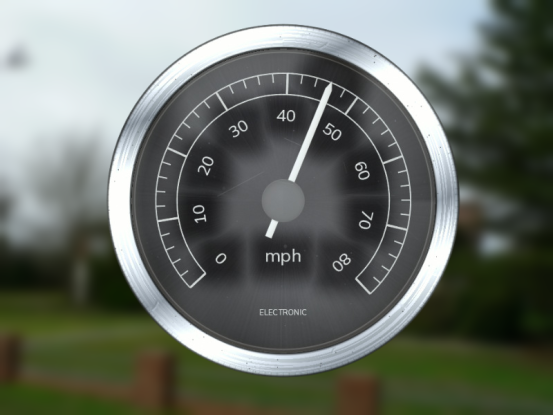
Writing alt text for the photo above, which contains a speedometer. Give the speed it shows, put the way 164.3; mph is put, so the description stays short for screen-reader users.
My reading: 46; mph
